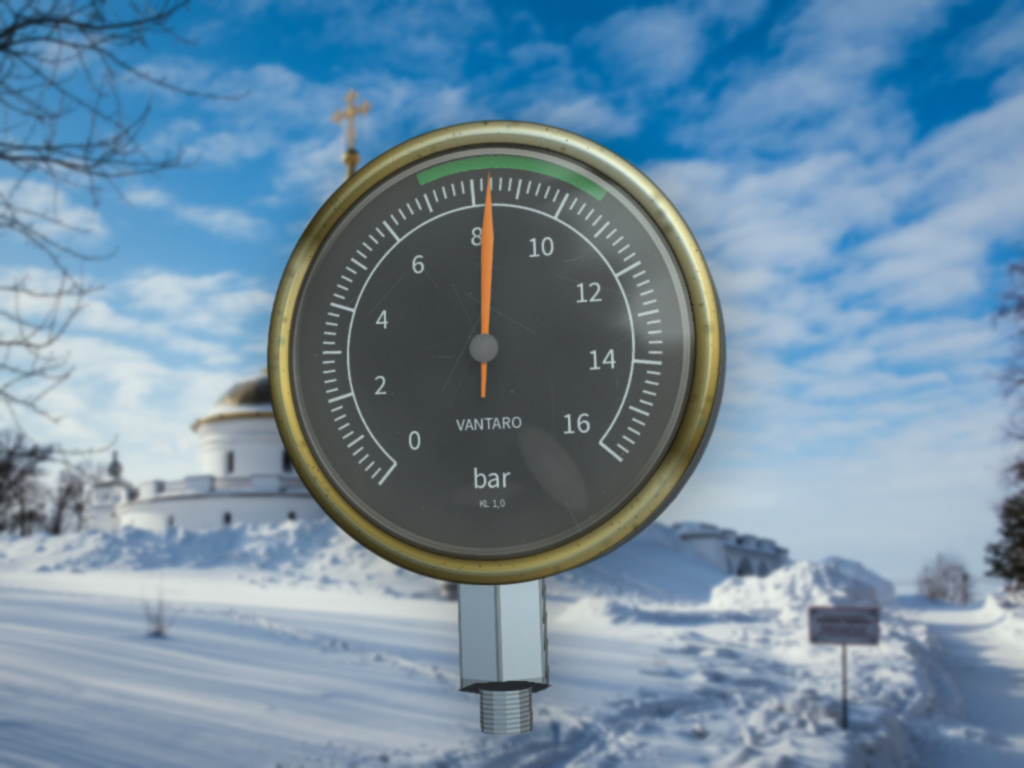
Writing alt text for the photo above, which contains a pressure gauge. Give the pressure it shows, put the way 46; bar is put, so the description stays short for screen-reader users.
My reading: 8.4; bar
